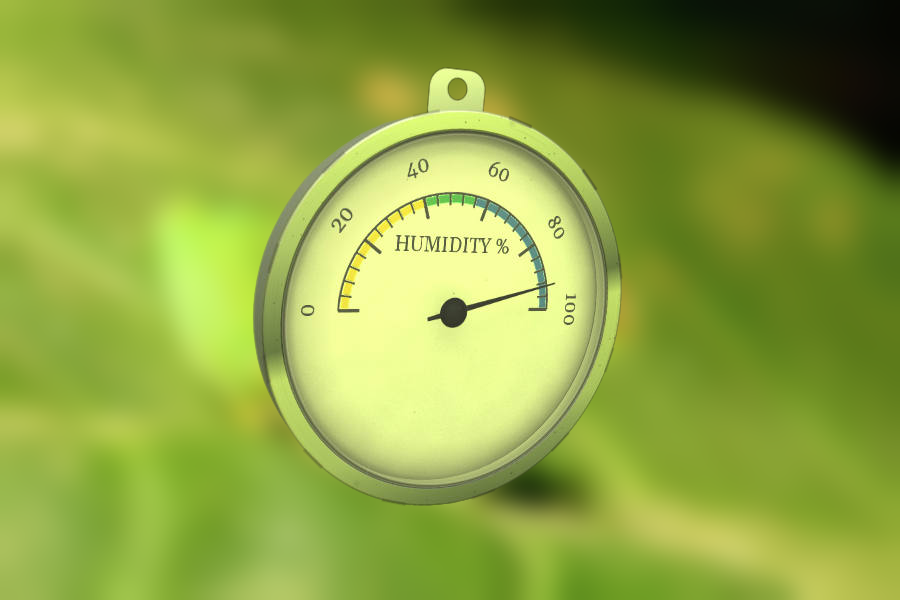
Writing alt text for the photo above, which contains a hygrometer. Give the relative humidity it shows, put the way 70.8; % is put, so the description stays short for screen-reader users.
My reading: 92; %
